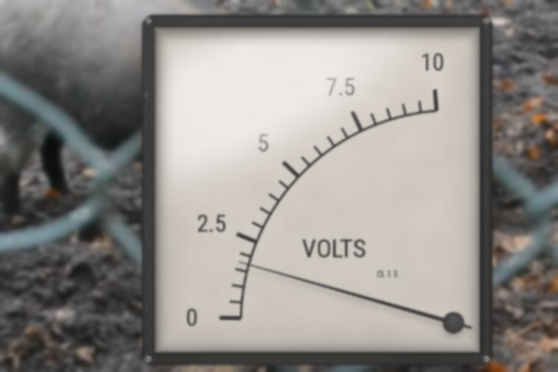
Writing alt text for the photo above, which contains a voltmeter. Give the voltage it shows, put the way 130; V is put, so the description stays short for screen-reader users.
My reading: 1.75; V
